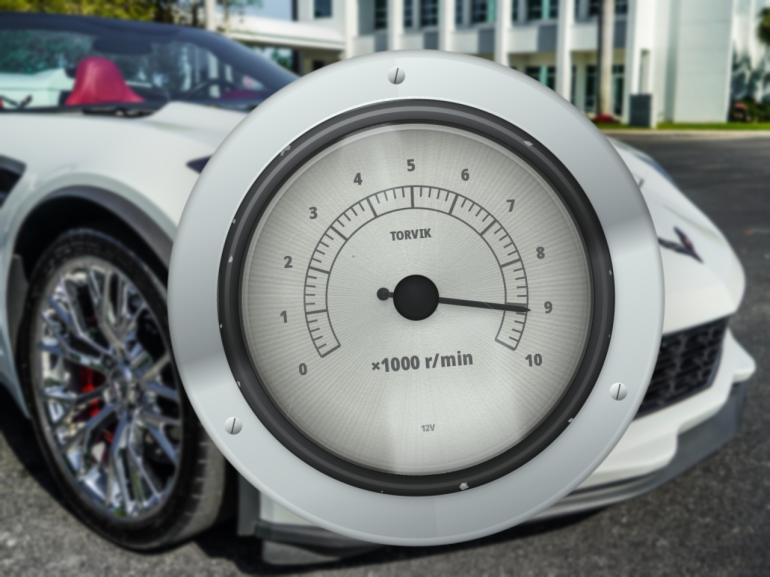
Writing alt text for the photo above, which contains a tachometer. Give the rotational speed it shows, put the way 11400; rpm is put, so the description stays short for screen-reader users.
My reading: 9100; rpm
